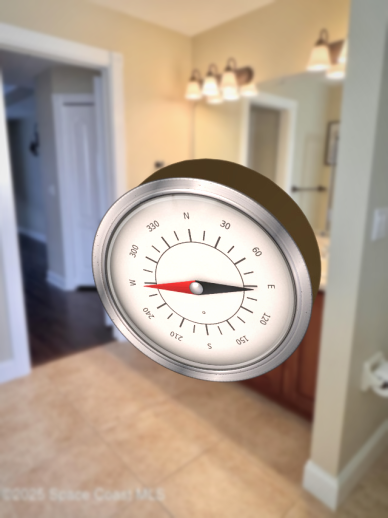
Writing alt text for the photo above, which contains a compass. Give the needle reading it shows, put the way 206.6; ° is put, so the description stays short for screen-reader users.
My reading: 270; °
